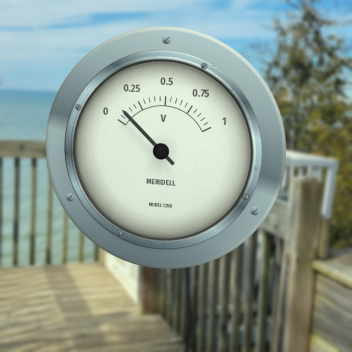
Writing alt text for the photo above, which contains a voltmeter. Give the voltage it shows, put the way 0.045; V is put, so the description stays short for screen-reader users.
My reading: 0.1; V
